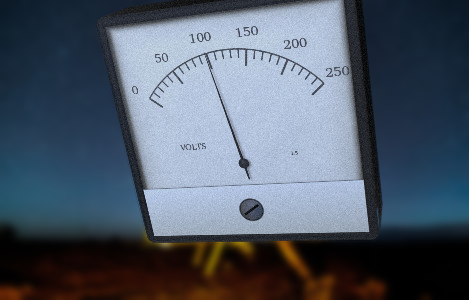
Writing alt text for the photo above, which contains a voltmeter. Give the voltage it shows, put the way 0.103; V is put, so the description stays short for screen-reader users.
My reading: 100; V
